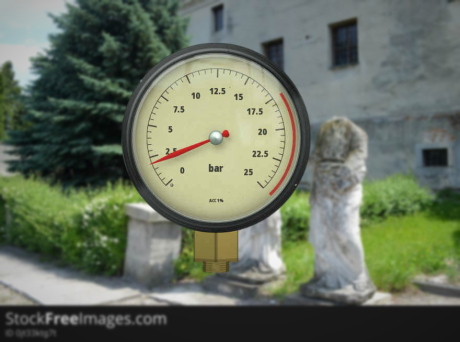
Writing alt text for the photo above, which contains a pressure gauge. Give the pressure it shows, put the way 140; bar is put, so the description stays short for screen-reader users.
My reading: 2; bar
